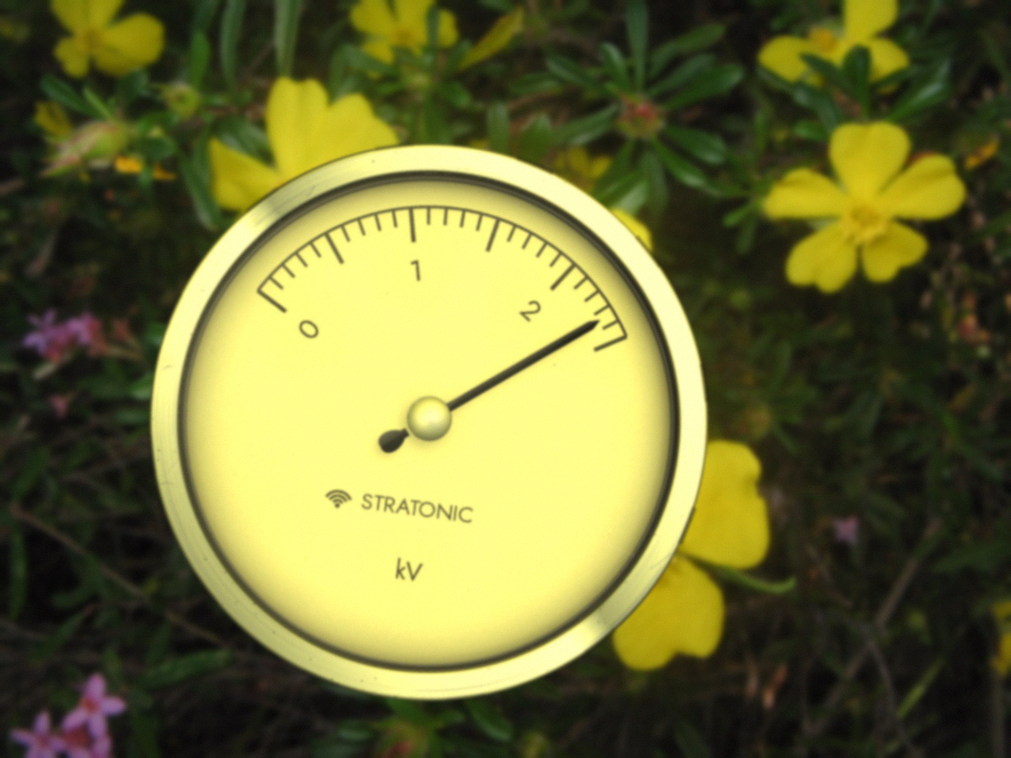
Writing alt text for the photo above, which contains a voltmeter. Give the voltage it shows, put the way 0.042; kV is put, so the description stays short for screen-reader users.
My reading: 2.35; kV
